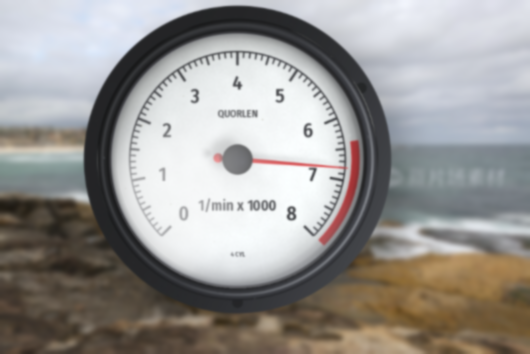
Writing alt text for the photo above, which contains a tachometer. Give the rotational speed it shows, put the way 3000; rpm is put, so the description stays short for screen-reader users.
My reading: 6800; rpm
